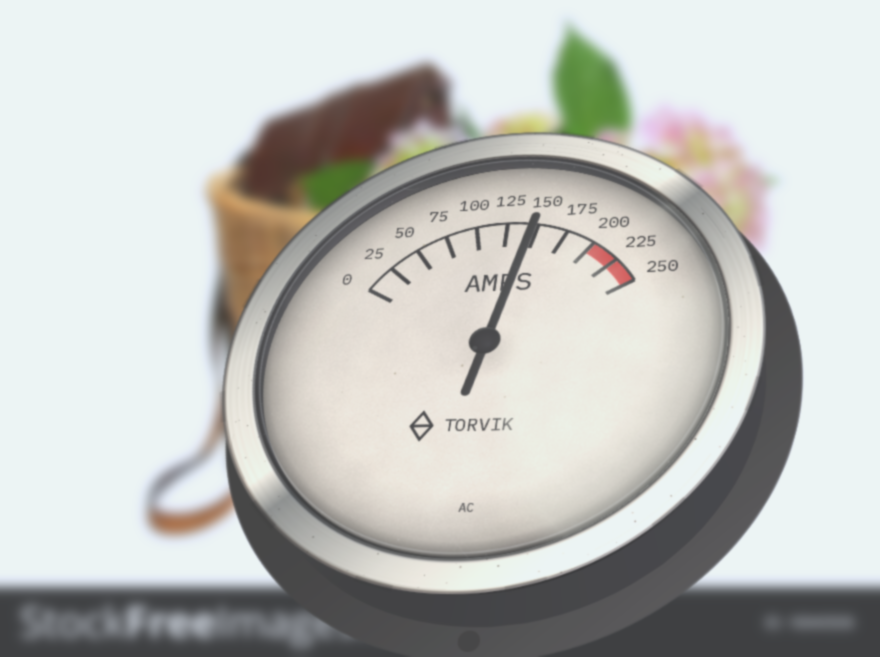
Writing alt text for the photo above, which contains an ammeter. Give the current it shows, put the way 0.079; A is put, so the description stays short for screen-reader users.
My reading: 150; A
